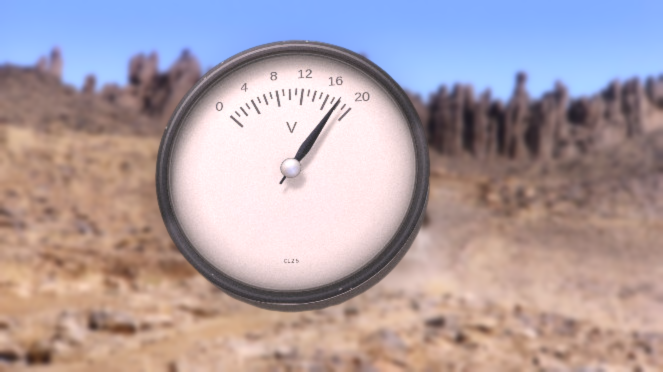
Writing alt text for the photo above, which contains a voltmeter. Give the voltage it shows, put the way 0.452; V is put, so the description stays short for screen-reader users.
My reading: 18; V
